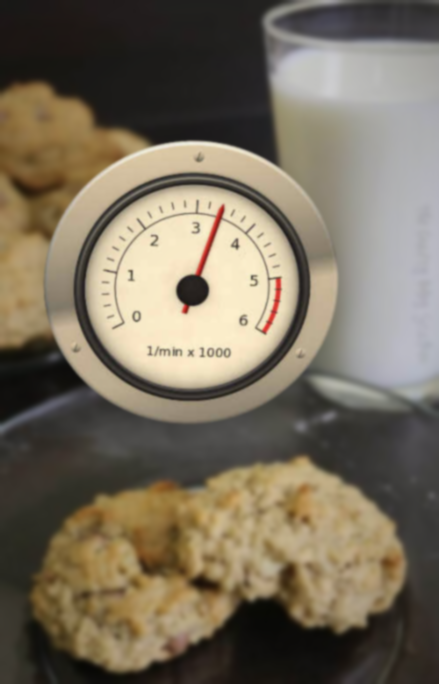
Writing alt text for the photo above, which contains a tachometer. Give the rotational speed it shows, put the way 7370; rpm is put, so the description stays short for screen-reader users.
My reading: 3400; rpm
